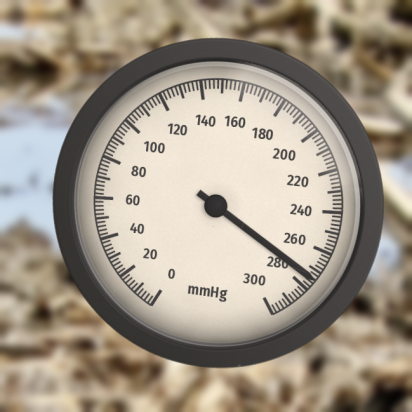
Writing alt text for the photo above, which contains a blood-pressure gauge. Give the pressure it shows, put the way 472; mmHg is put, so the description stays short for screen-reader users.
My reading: 274; mmHg
